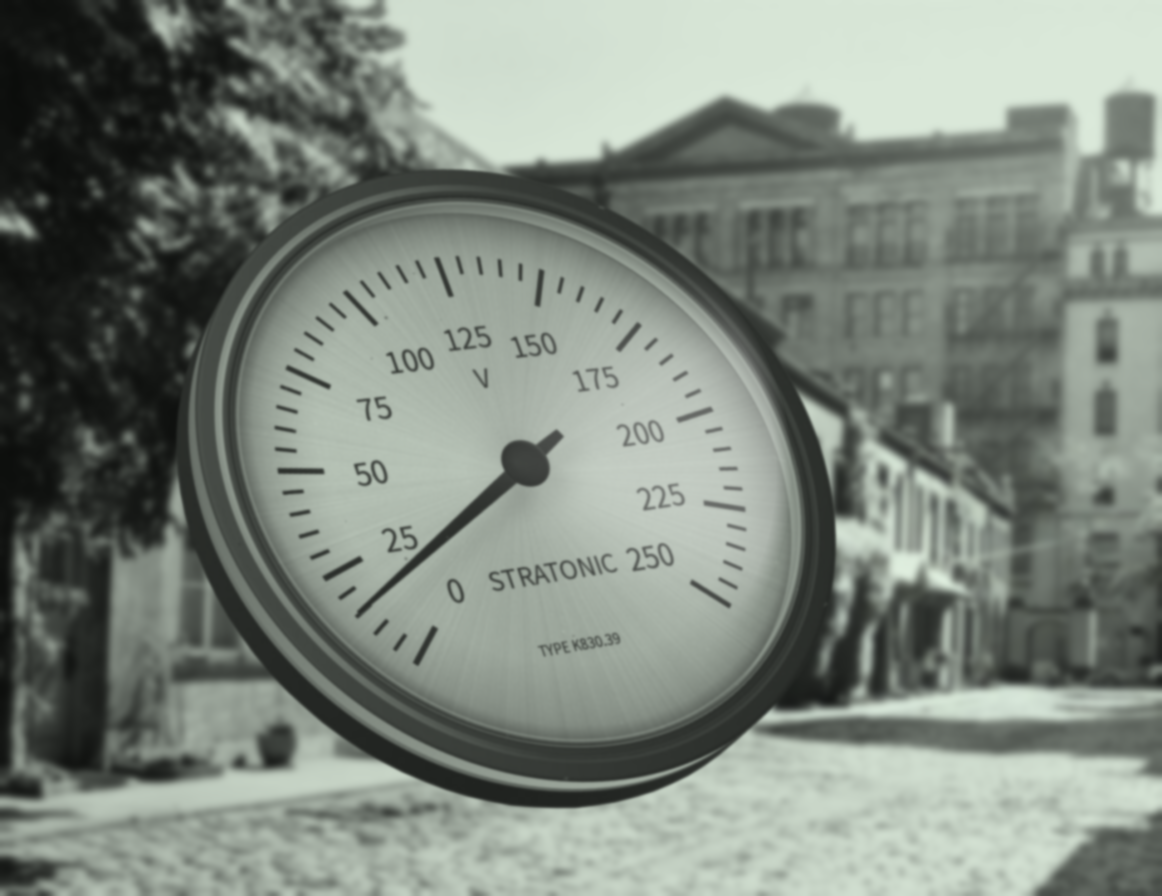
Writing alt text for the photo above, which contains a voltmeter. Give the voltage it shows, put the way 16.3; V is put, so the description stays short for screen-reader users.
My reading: 15; V
